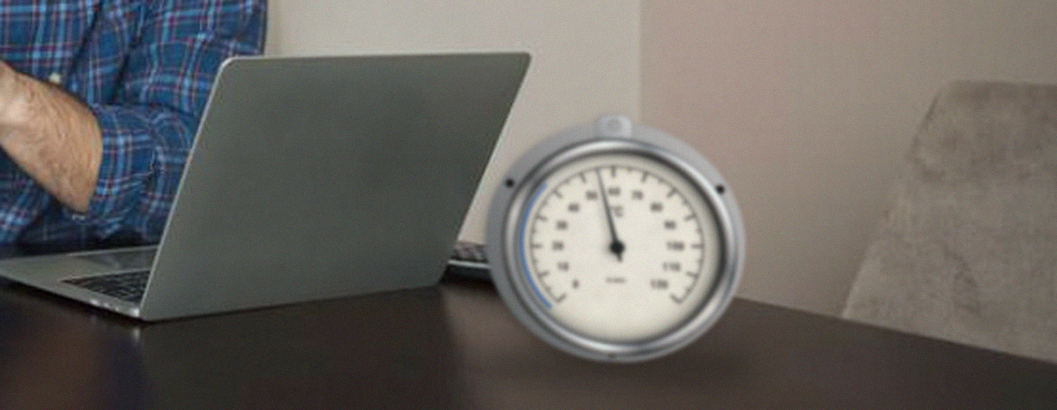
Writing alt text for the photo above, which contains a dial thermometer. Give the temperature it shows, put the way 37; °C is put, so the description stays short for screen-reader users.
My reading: 55; °C
